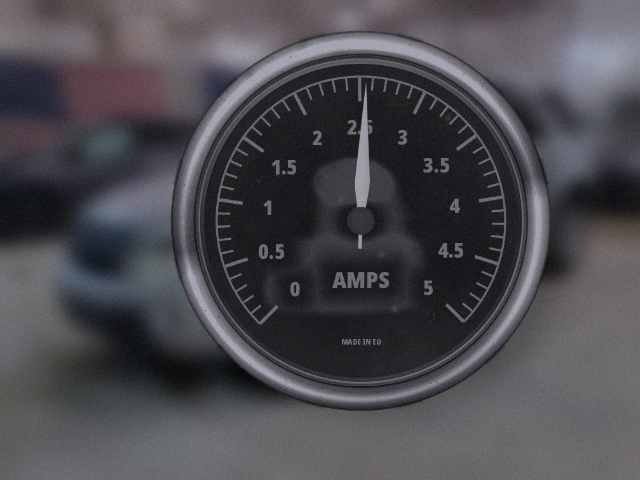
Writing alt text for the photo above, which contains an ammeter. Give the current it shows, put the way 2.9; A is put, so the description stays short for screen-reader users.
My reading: 2.55; A
